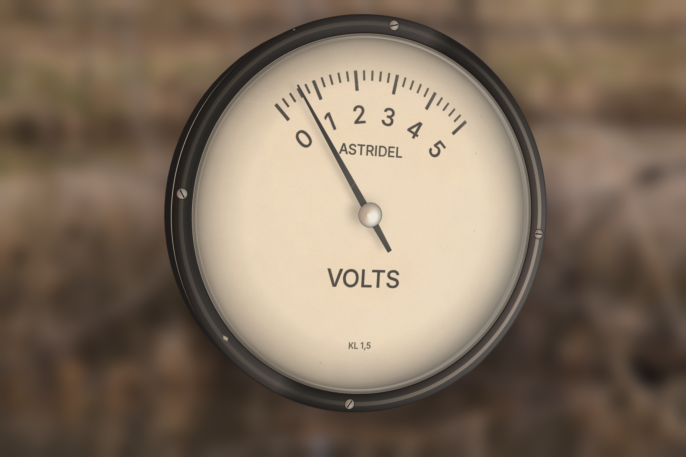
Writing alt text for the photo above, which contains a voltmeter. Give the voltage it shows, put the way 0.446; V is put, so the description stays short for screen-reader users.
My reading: 0.6; V
